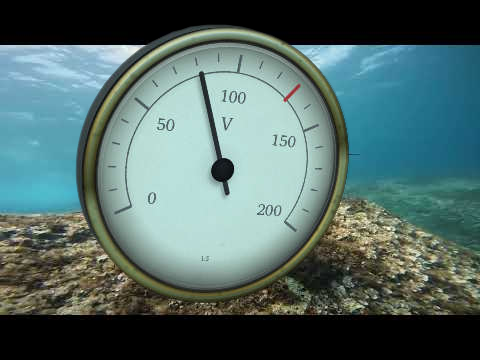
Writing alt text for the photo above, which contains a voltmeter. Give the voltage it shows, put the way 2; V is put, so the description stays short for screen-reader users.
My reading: 80; V
